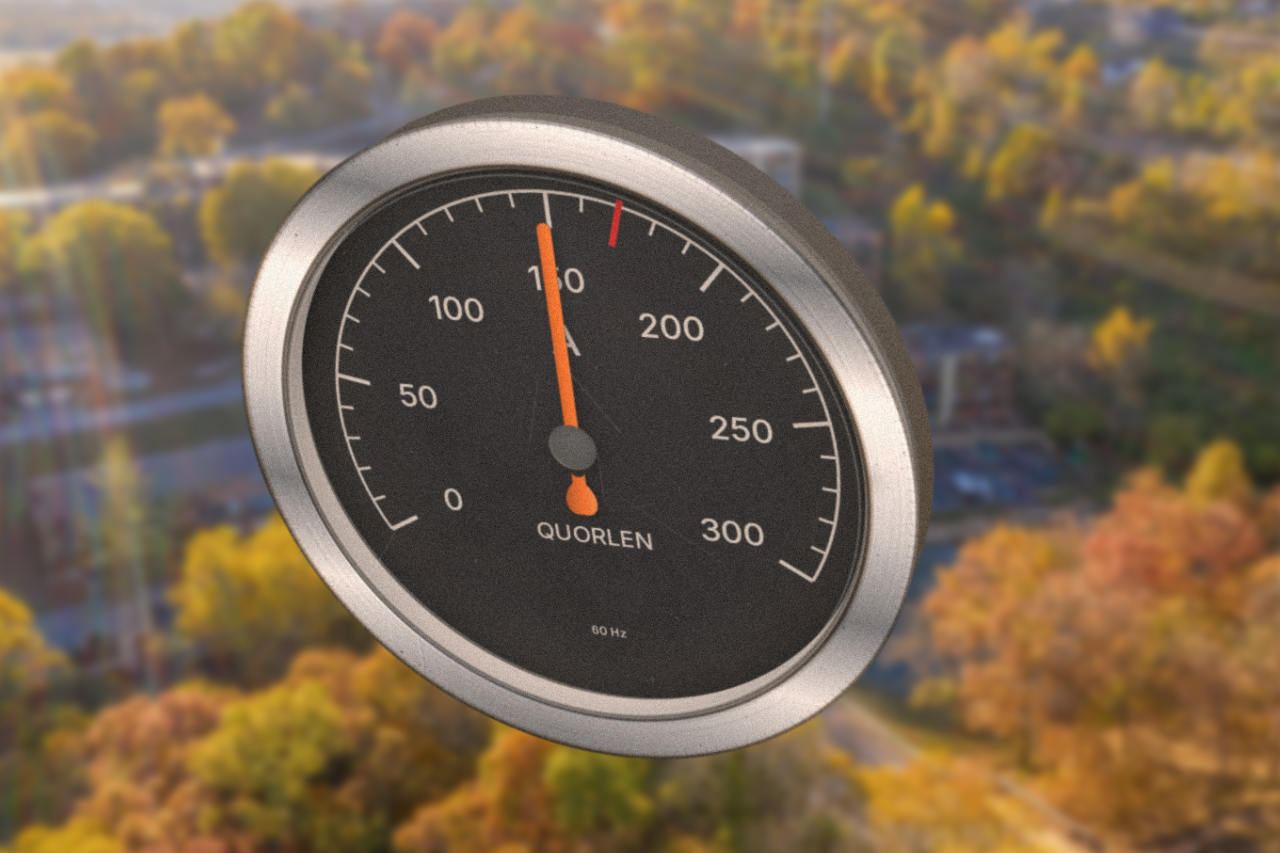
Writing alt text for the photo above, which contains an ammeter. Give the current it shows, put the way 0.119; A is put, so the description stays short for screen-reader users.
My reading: 150; A
